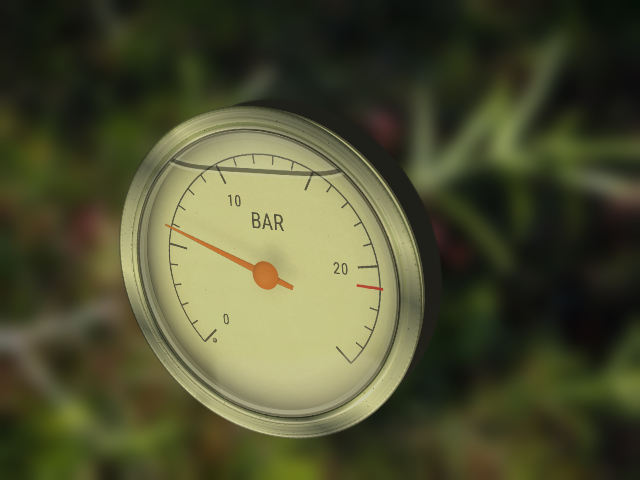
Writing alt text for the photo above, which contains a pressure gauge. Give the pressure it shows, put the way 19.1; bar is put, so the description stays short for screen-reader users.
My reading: 6; bar
